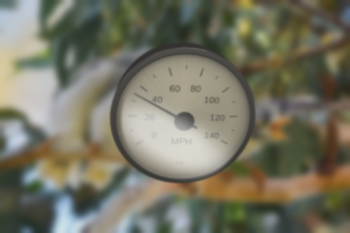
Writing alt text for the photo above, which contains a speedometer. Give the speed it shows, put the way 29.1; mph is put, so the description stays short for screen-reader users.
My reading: 35; mph
